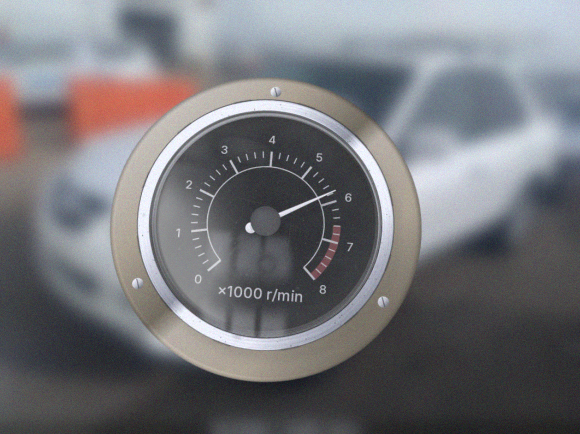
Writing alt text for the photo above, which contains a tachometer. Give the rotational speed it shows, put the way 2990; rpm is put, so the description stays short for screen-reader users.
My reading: 5800; rpm
